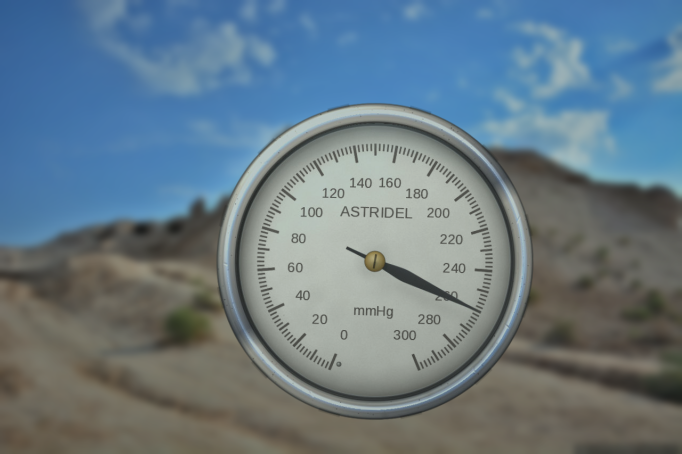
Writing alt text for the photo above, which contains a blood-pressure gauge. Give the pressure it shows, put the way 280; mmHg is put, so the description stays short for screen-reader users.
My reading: 260; mmHg
